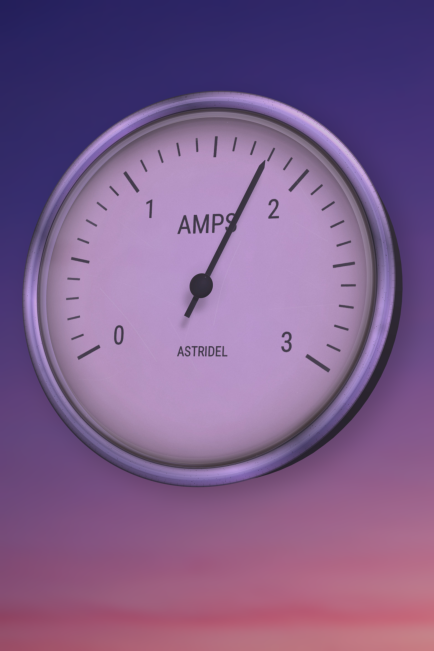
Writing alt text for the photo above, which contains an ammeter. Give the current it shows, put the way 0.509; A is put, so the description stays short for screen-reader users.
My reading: 1.8; A
